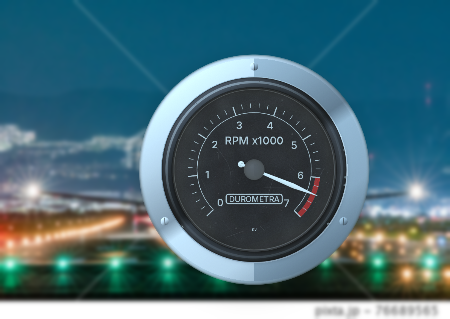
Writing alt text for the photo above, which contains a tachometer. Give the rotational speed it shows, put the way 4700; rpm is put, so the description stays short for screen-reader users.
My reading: 6400; rpm
